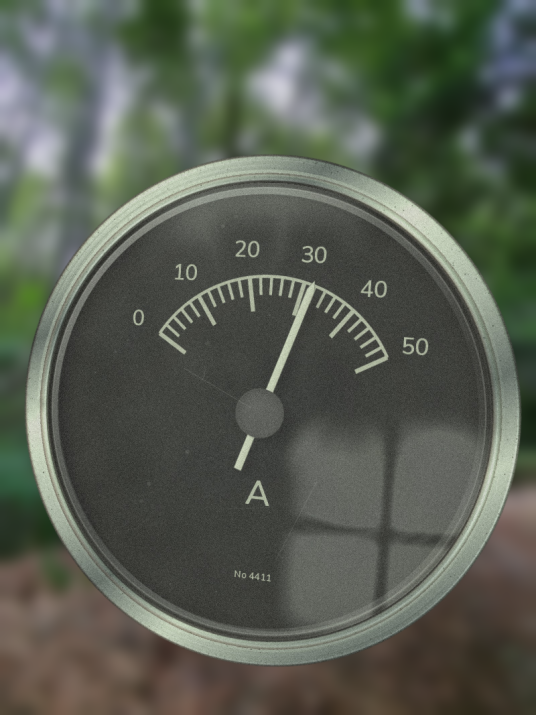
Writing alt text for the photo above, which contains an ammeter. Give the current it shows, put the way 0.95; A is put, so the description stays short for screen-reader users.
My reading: 32; A
